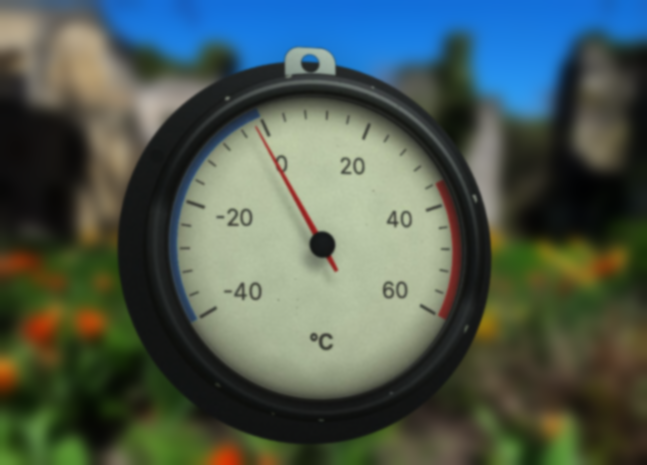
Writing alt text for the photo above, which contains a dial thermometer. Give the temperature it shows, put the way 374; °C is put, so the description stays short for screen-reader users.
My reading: -2; °C
